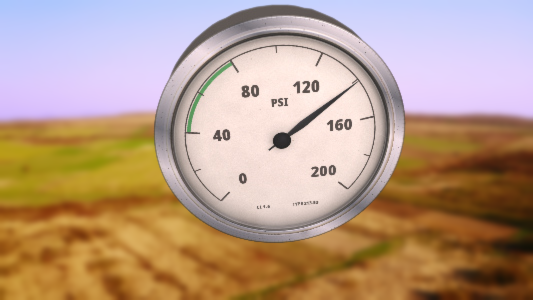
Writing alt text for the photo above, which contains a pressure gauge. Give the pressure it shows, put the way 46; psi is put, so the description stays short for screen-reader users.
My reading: 140; psi
